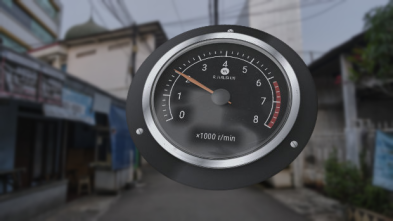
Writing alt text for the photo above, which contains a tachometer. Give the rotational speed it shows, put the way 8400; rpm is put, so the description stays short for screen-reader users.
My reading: 2000; rpm
